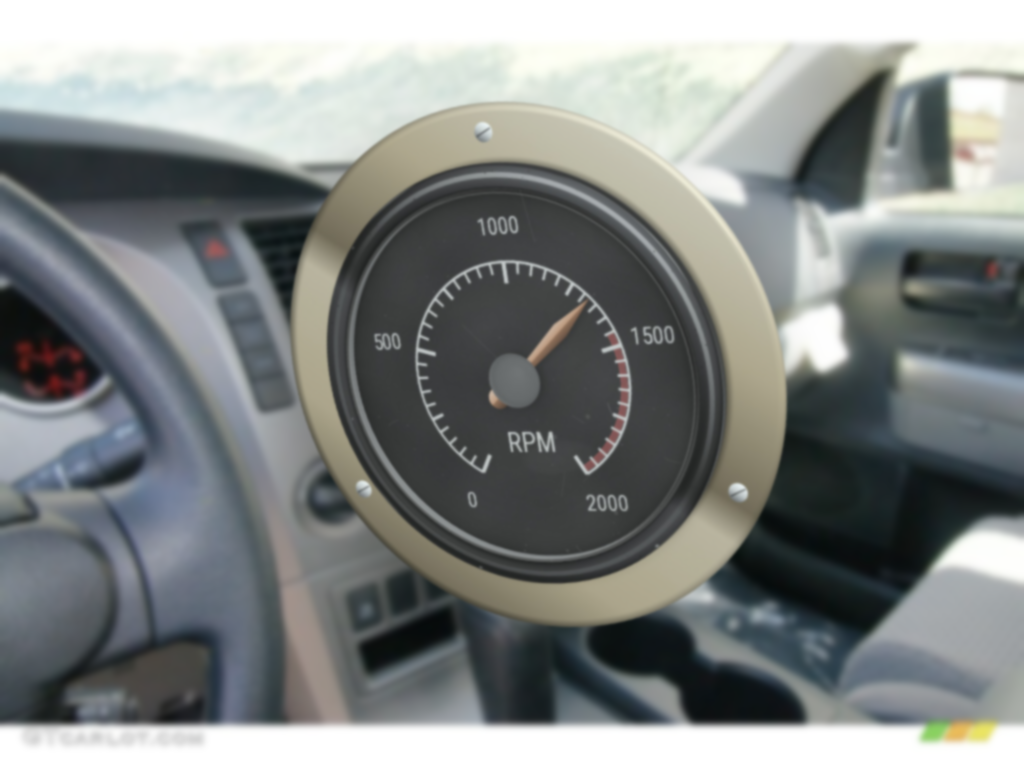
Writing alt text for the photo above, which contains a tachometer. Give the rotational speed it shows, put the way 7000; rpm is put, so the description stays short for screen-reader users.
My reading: 1325; rpm
